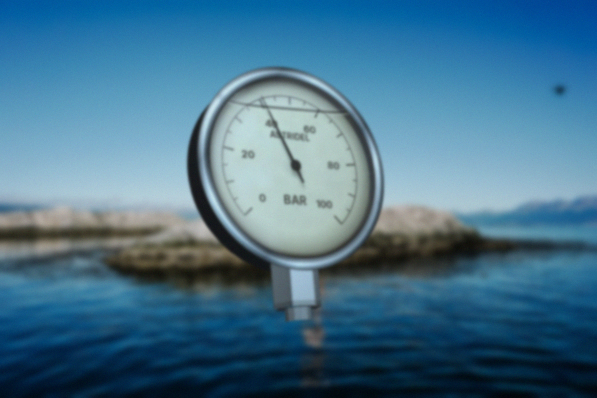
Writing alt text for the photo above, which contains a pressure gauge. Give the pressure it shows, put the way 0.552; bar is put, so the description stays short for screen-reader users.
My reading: 40; bar
